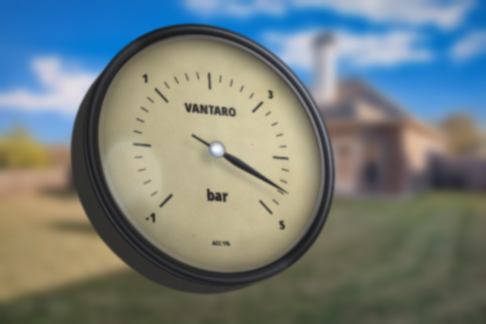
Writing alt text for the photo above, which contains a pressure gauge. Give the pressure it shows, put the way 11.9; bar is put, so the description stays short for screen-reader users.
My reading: 4.6; bar
